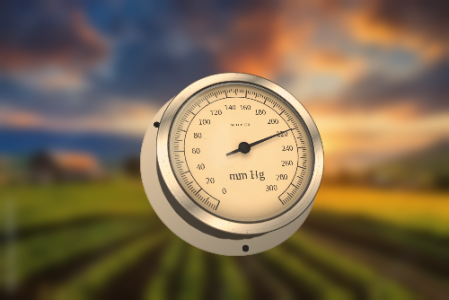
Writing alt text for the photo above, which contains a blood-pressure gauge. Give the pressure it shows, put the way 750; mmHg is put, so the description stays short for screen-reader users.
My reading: 220; mmHg
